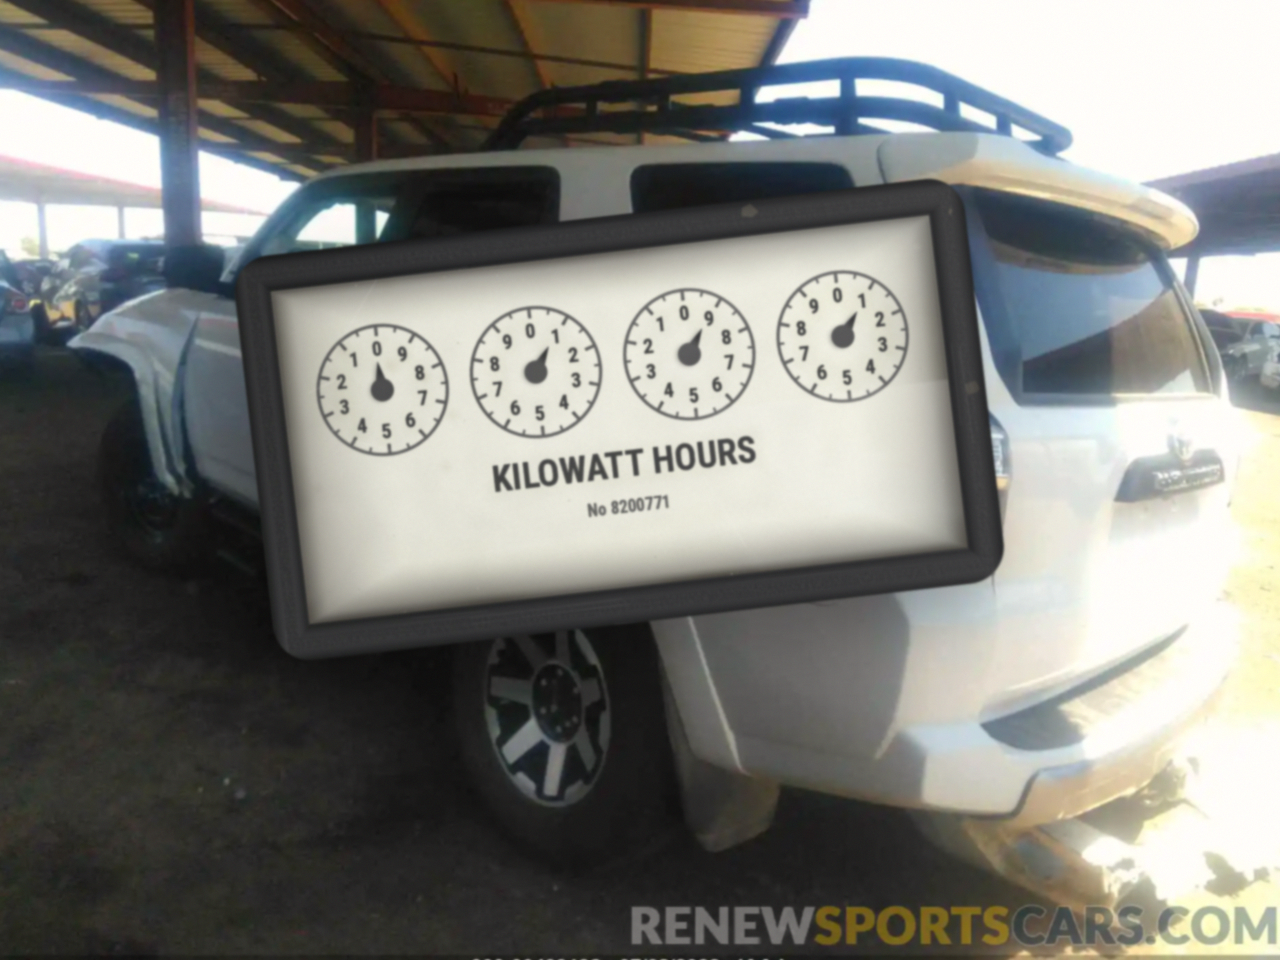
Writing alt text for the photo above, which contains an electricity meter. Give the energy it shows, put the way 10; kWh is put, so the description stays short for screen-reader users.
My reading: 91; kWh
